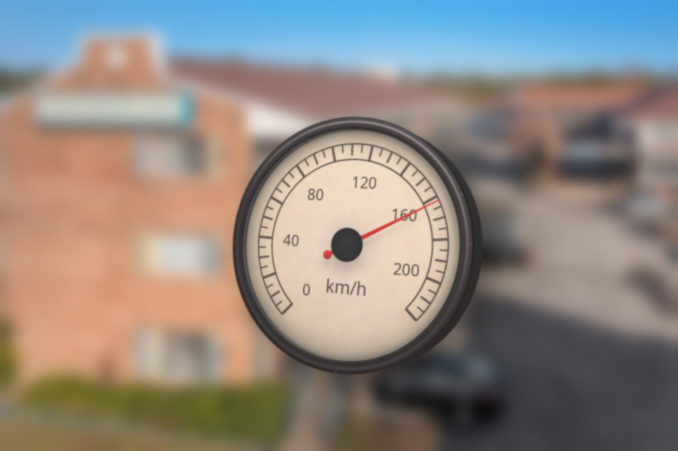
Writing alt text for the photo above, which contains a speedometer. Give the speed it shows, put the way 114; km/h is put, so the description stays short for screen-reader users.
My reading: 162.5; km/h
